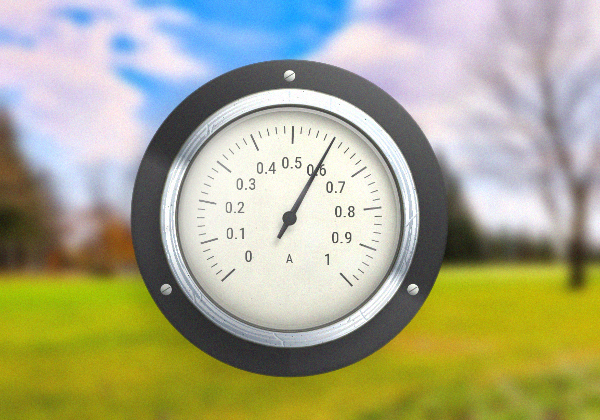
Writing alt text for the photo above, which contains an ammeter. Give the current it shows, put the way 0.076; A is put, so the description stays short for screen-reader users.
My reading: 0.6; A
